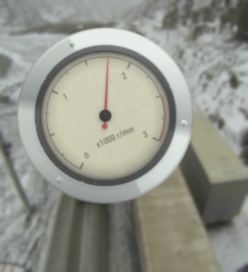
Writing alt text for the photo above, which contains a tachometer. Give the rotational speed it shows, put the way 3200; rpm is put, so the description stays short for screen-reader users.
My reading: 1750; rpm
